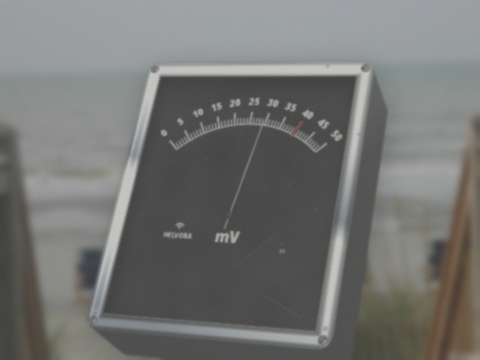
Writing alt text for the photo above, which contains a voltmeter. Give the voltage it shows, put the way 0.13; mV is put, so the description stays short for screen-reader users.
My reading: 30; mV
